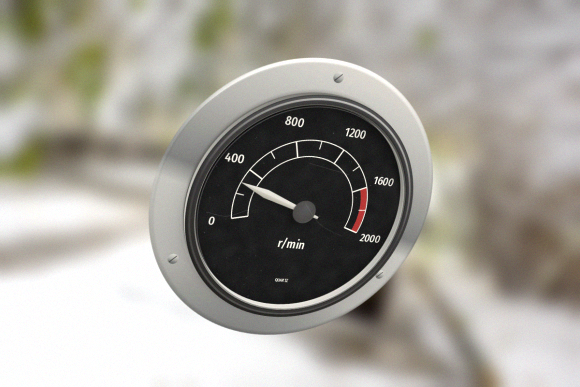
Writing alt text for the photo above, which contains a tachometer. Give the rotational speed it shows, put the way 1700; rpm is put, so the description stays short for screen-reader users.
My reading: 300; rpm
